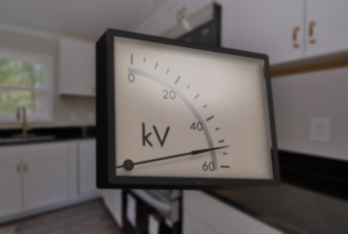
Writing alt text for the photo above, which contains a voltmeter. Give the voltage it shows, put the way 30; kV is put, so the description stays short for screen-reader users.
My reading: 52.5; kV
